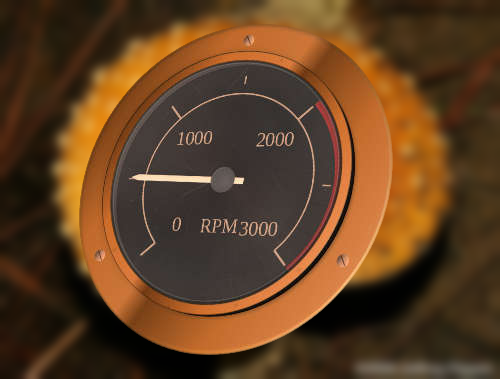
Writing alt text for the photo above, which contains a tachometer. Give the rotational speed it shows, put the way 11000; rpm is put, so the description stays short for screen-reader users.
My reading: 500; rpm
